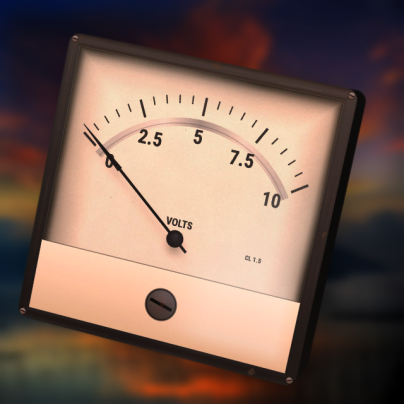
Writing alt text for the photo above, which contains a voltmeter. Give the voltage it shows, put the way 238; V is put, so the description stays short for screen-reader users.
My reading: 0.25; V
